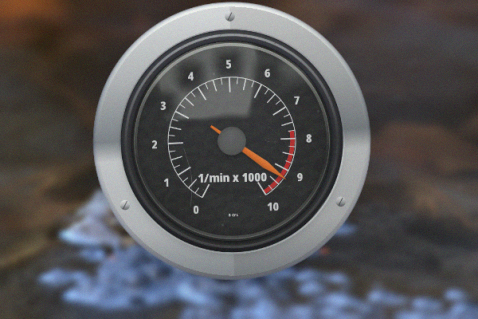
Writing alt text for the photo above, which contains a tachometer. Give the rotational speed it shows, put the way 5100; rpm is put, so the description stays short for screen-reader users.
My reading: 9250; rpm
